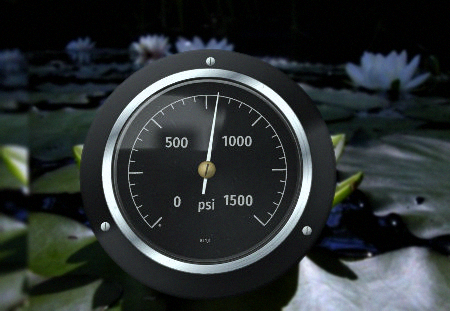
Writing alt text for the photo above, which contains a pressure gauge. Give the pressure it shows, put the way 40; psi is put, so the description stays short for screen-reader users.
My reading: 800; psi
